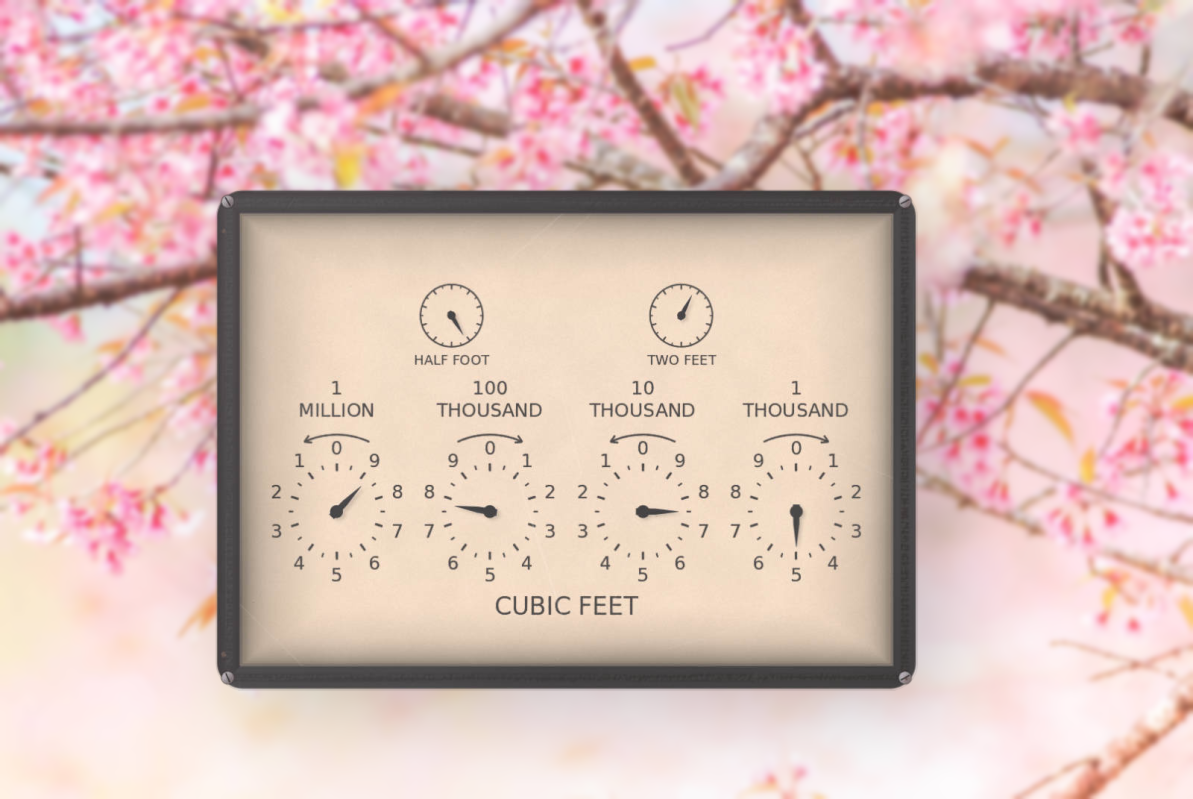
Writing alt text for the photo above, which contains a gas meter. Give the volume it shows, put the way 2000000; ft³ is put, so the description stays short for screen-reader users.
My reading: 877500; ft³
